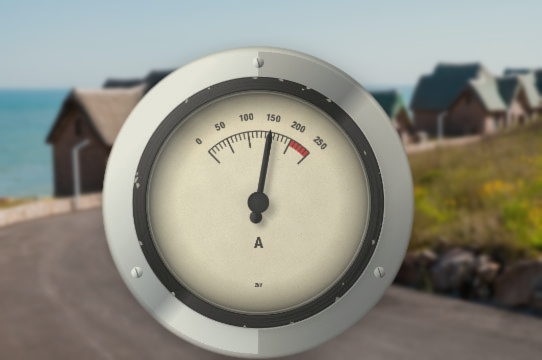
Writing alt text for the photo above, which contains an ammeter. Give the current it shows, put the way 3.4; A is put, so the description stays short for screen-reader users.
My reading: 150; A
